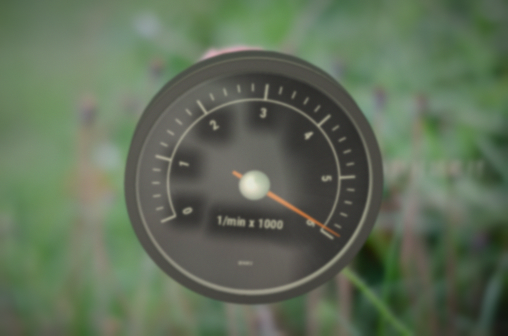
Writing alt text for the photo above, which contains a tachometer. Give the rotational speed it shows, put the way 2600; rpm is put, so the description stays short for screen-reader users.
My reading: 5900; rpm
